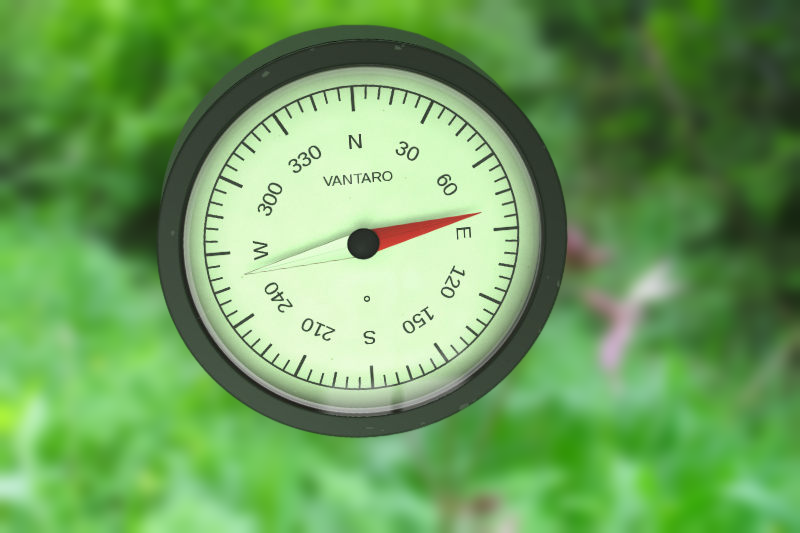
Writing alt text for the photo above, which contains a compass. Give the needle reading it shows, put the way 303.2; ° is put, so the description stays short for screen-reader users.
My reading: 80; °
